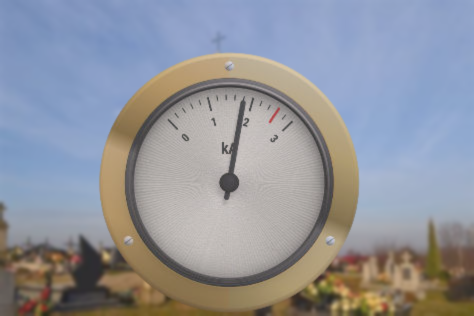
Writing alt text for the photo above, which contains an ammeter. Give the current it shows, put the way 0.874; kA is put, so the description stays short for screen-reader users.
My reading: 1.8; kA
